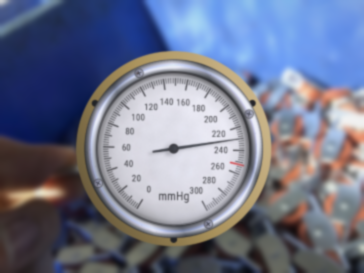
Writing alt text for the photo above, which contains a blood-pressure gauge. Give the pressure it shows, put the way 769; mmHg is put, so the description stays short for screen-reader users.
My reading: 230; mmHg
